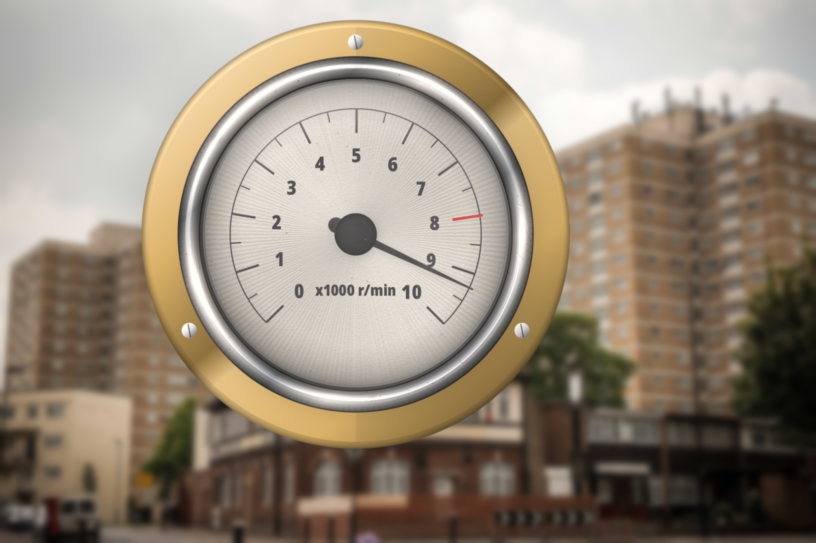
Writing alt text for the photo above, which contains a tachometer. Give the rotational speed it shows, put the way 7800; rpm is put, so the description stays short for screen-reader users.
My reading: 9250; rpm
